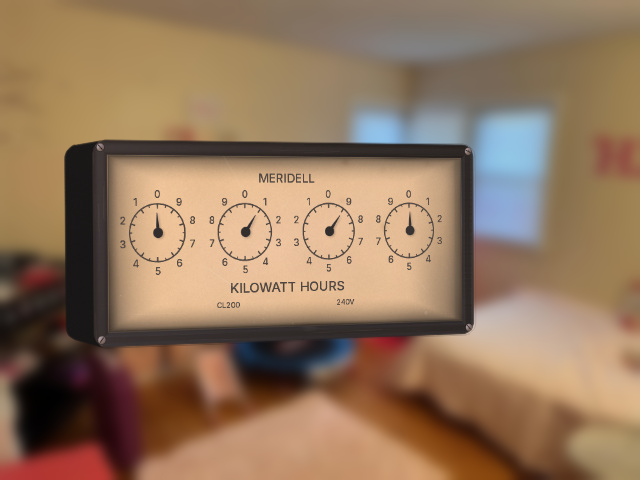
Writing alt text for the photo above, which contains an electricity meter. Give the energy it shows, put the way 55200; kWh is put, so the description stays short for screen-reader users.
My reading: 90; kWh
